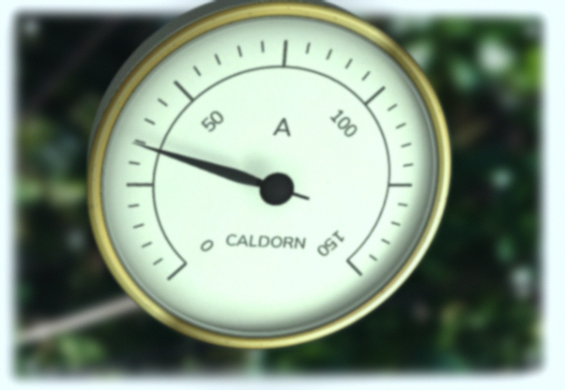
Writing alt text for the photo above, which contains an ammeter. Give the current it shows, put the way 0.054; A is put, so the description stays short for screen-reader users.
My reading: 35; A
